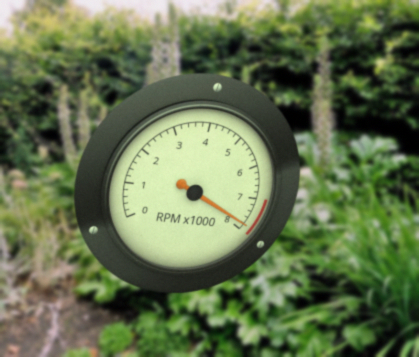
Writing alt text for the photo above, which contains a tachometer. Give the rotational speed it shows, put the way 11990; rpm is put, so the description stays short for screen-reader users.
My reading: 7800; rpm
